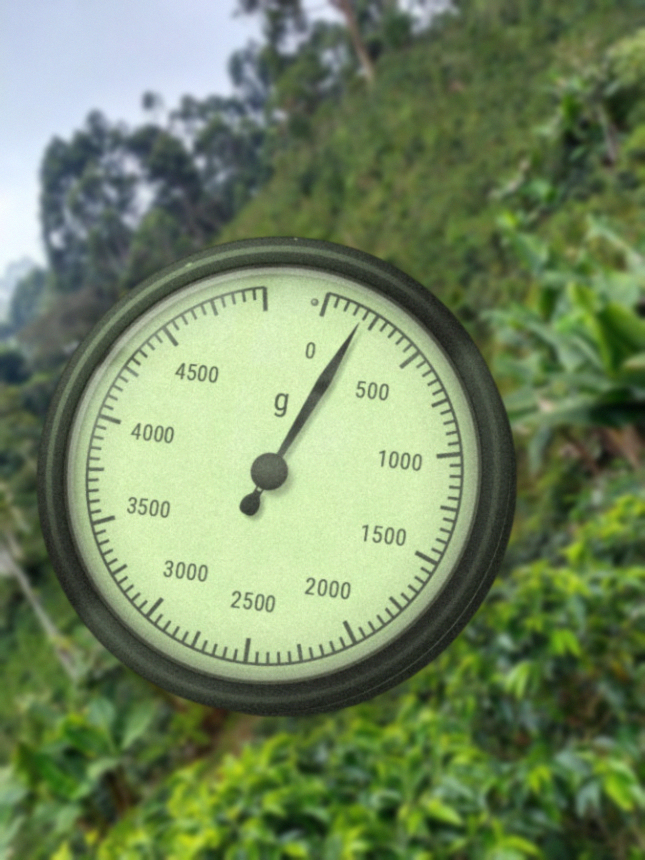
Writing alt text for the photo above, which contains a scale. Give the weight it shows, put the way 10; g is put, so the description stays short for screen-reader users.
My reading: 200; g
